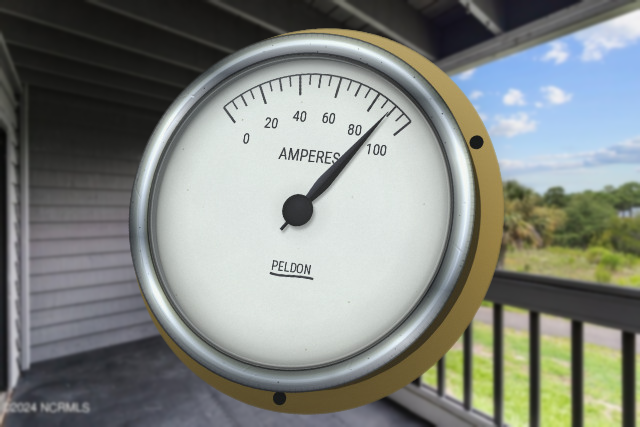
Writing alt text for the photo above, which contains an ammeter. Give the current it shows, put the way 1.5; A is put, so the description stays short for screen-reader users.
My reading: 90; A
